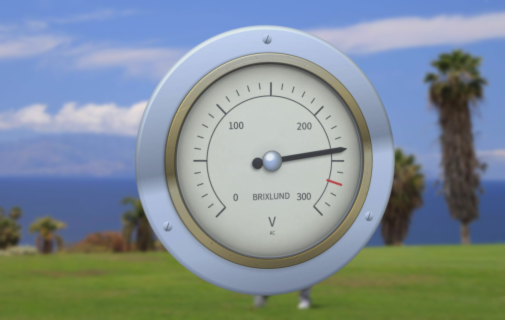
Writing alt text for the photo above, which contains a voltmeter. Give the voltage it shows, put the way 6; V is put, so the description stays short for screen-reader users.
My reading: 240; V
